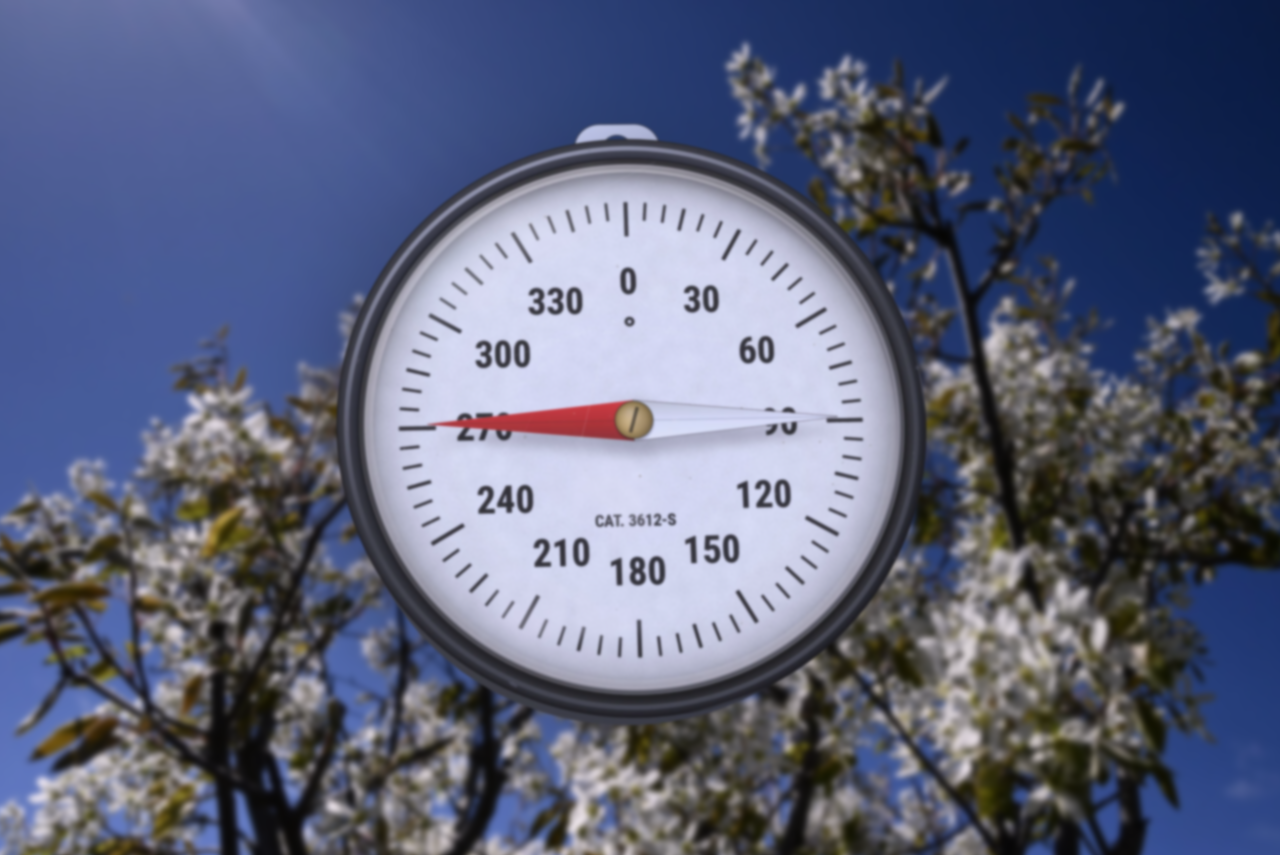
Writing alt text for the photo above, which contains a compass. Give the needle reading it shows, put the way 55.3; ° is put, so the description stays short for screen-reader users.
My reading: 270; °
